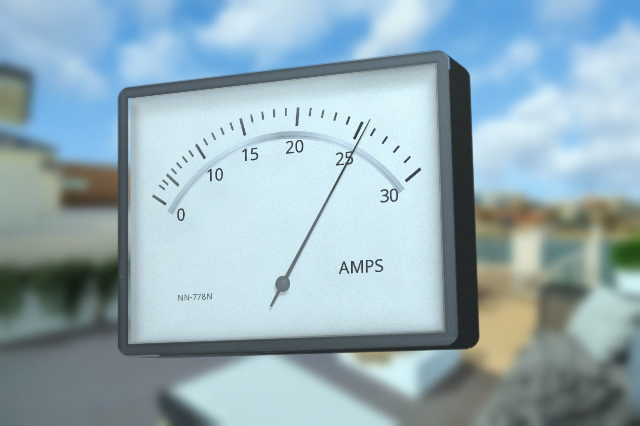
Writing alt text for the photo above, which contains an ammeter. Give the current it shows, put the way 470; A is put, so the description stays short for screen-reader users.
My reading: 25.5; A
